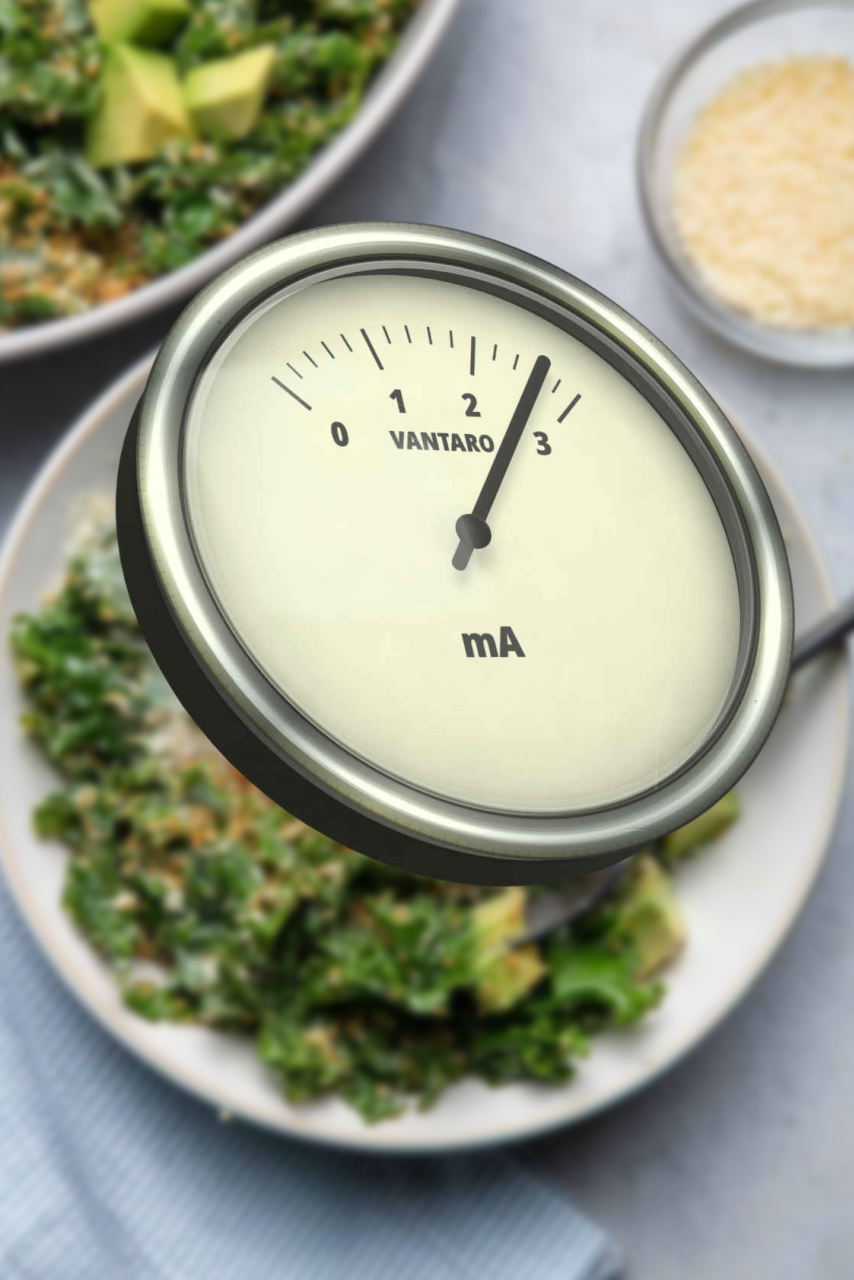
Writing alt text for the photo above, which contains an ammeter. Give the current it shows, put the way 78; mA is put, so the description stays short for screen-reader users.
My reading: 2.6; mA
